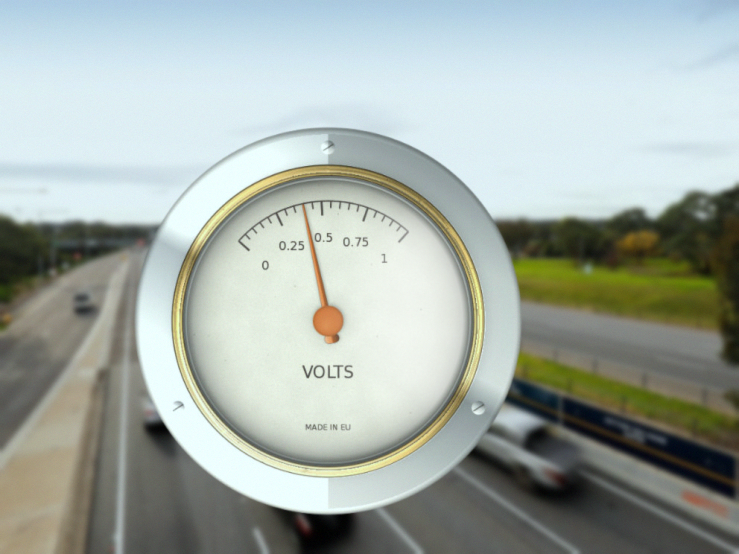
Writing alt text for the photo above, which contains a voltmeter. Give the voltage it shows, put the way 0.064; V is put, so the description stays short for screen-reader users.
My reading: 0.4; V
